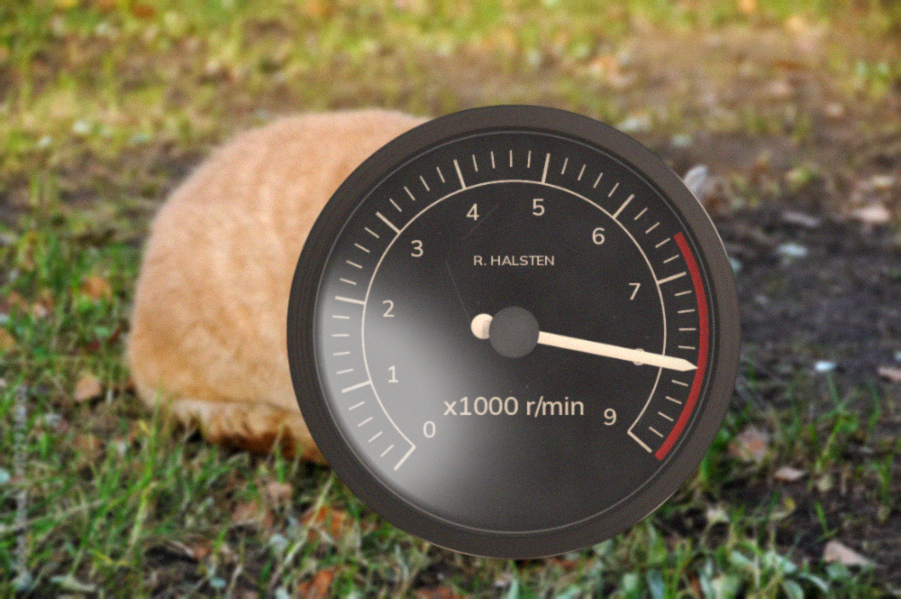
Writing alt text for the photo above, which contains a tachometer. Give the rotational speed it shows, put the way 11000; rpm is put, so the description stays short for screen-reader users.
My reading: 8000; rpm
